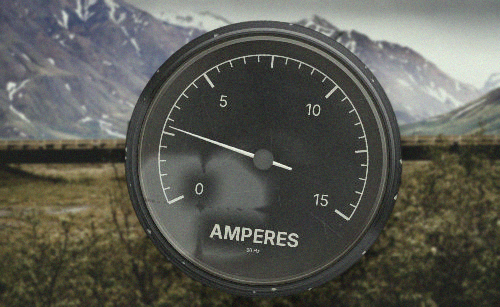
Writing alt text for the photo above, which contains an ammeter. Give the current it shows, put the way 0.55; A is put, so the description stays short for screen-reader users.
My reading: 2.75; A
